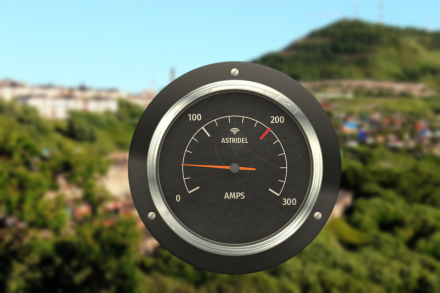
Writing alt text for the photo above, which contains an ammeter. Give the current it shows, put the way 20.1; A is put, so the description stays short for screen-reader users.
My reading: 40; A
